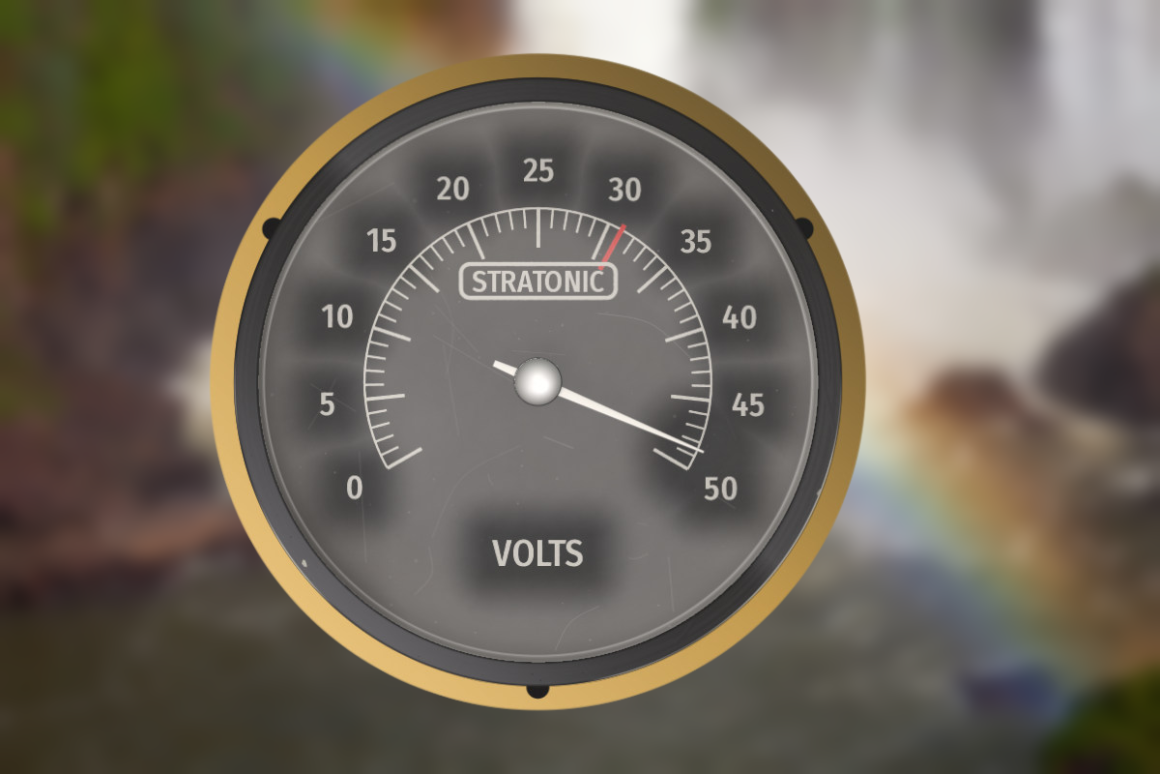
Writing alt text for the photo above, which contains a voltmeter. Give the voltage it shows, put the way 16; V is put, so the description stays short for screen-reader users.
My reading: 48.5; V
